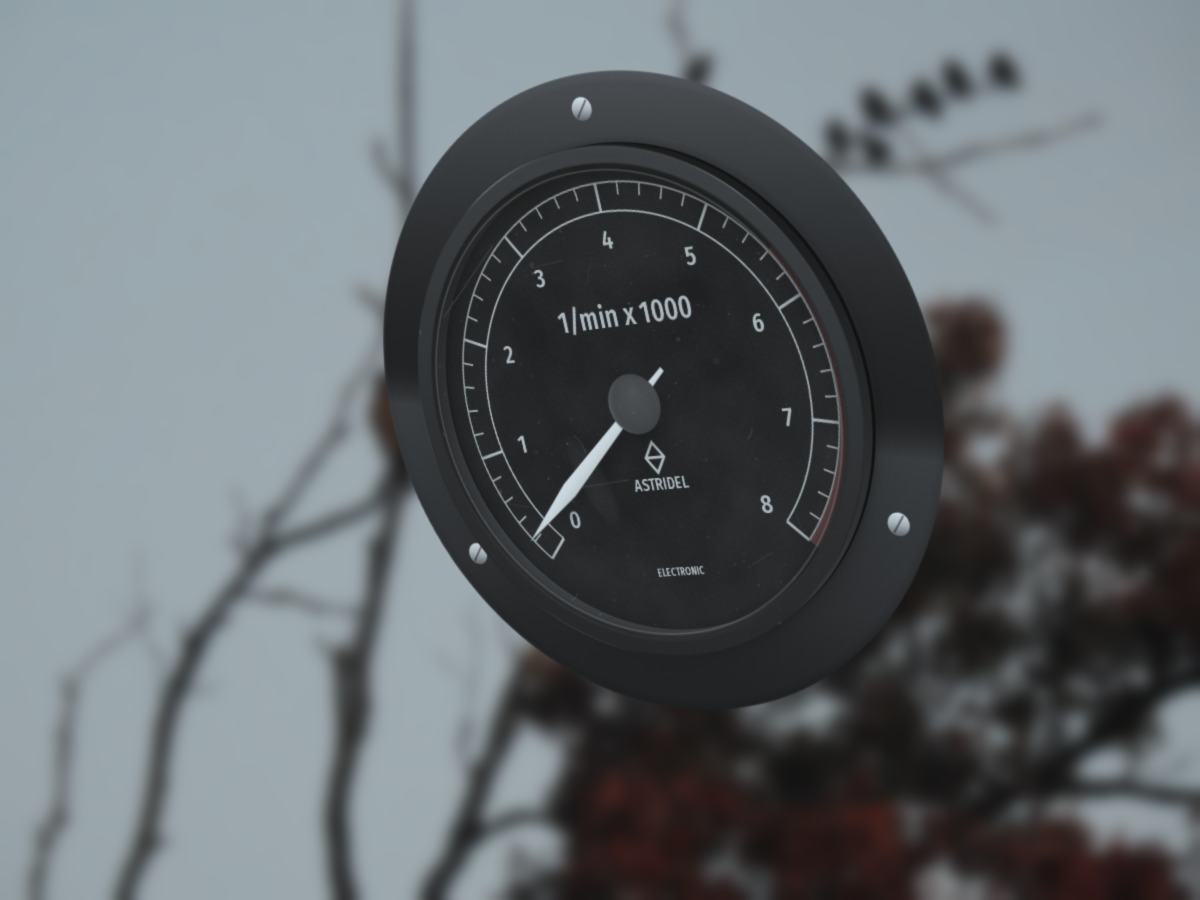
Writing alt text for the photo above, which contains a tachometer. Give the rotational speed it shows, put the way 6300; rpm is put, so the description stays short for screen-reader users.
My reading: 200; rpm
